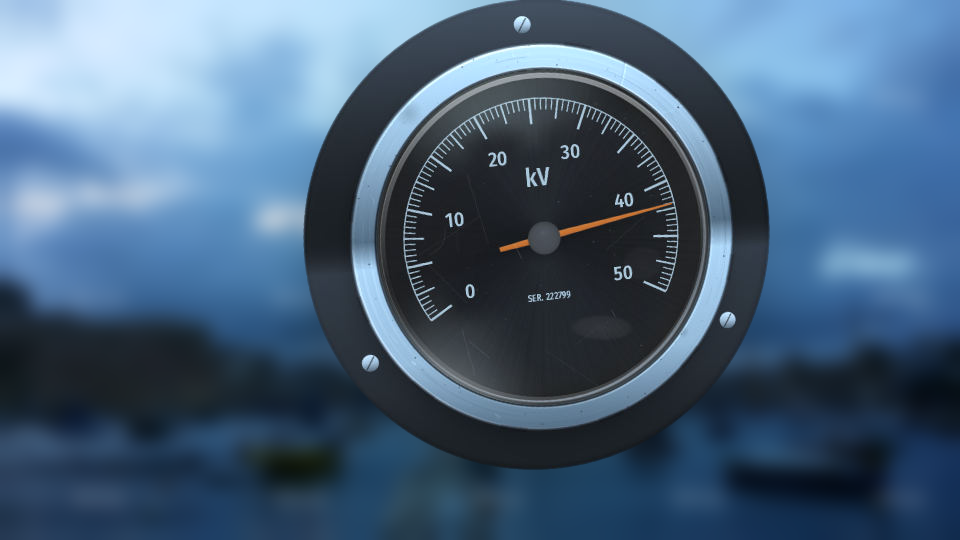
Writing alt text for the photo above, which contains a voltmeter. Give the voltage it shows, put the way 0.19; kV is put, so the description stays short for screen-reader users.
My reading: 42; kV
